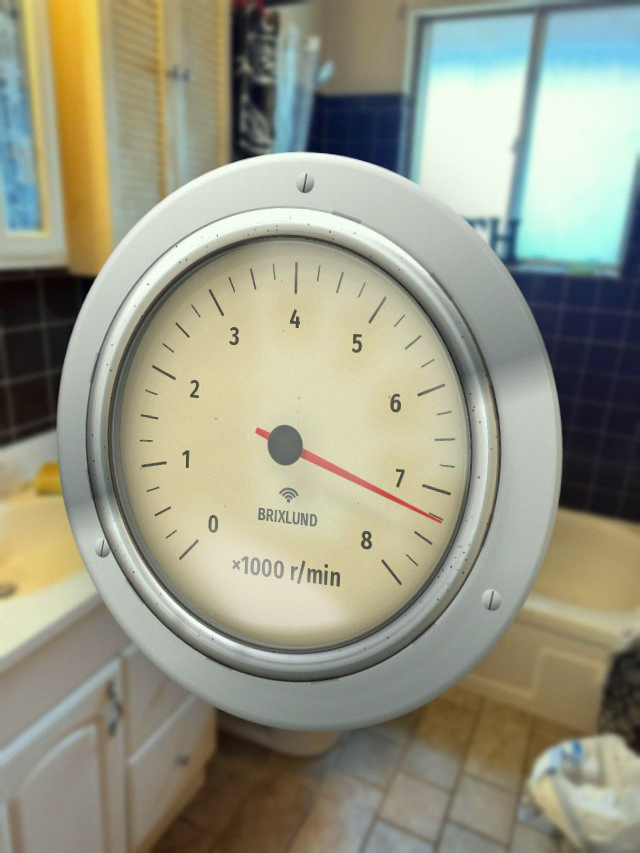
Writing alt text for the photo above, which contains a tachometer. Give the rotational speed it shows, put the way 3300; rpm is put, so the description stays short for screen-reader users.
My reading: 7250; rpm
